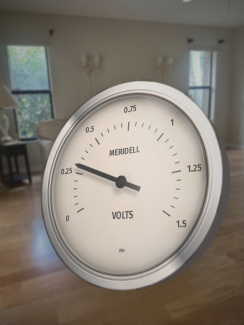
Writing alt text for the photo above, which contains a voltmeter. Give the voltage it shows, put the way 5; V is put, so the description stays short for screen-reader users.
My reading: 0.3; V
